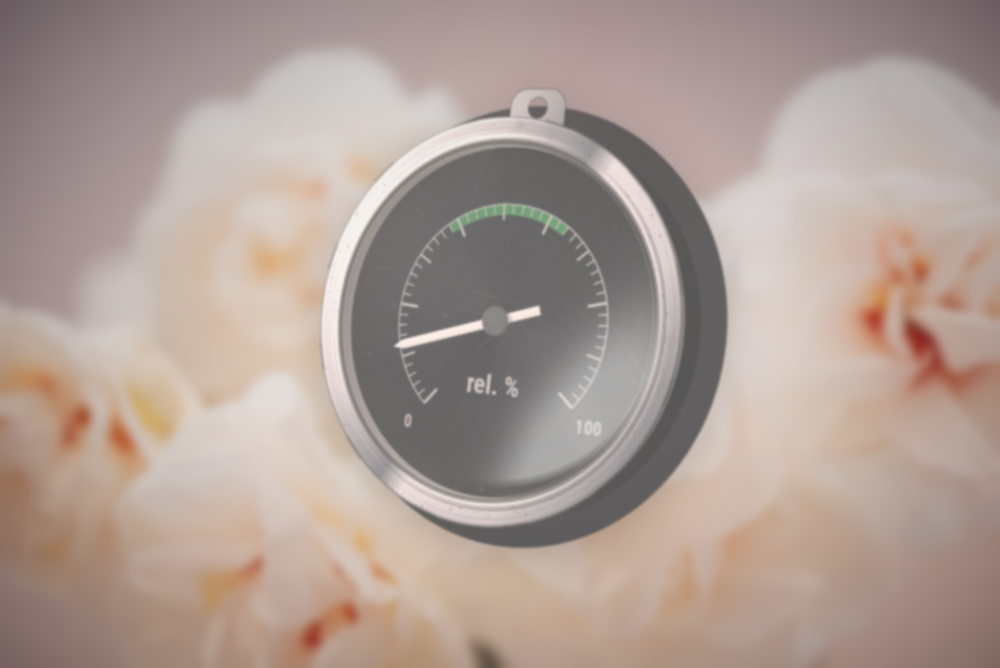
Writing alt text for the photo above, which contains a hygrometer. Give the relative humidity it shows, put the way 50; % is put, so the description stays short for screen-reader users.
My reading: 12; %
